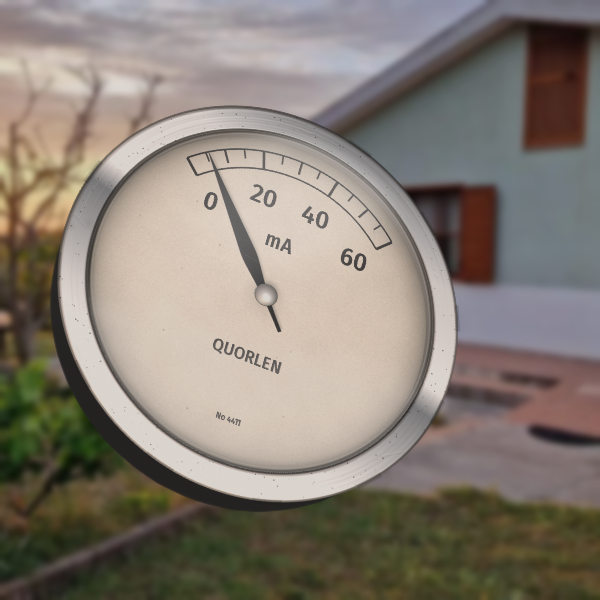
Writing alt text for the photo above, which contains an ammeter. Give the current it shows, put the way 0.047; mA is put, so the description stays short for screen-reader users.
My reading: 5; mA
